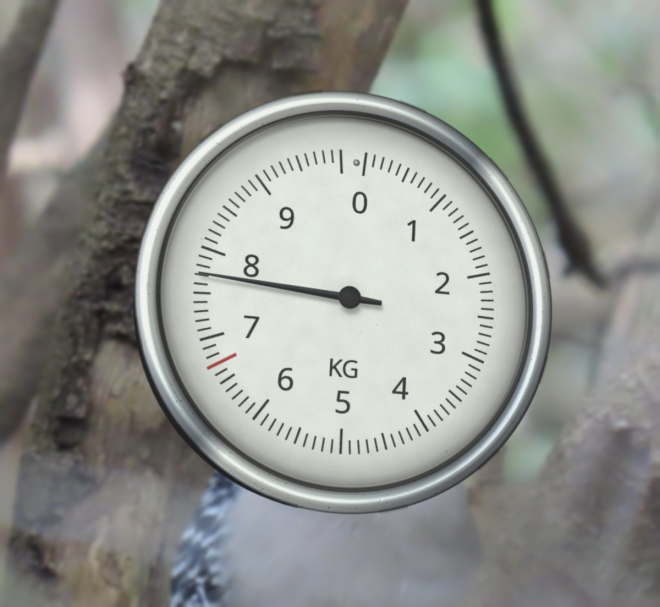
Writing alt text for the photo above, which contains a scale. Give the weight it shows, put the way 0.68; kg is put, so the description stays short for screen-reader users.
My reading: 7.7; kg
